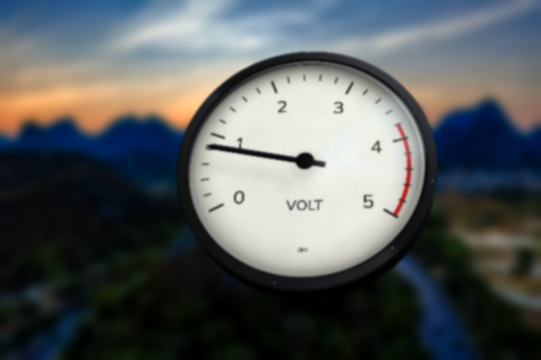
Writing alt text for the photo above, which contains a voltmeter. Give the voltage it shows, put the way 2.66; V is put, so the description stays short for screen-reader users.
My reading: 0.8; V
